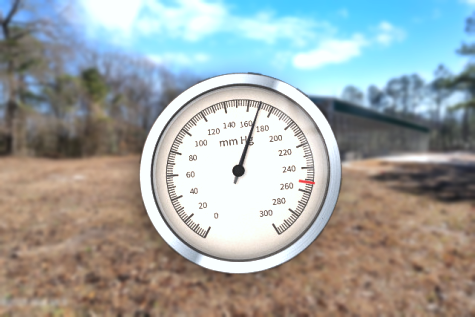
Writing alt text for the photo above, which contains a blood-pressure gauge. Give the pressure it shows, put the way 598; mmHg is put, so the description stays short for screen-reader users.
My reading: 170; mmHg
